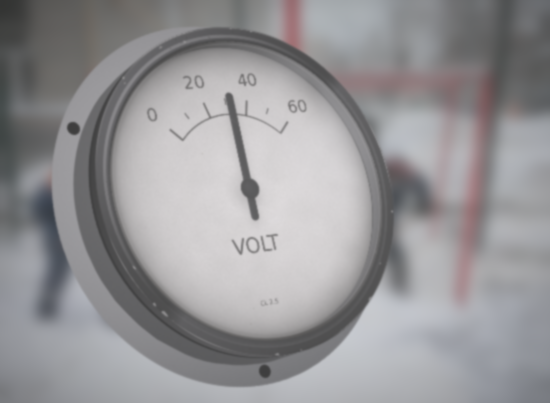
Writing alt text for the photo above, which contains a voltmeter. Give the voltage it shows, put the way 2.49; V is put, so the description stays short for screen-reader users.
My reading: 30; V
